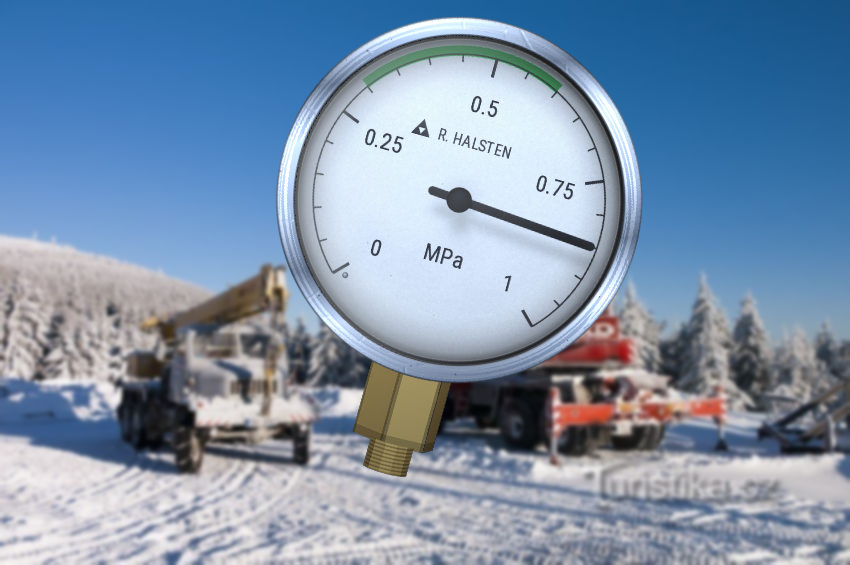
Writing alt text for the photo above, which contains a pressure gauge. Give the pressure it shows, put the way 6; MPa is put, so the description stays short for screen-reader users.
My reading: 0.85; MPa
